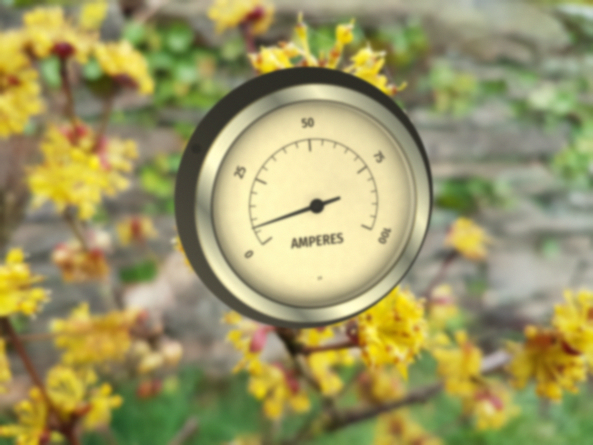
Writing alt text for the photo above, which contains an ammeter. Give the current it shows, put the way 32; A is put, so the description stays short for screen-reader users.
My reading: 7.5; A
